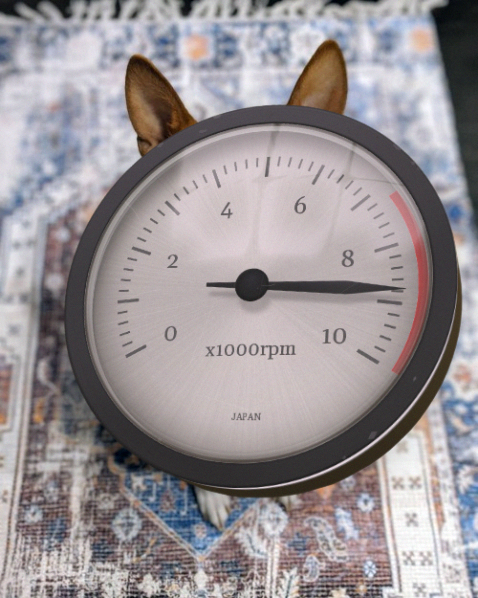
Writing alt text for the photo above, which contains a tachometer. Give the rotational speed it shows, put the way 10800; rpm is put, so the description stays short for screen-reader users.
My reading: 8800; rpm
